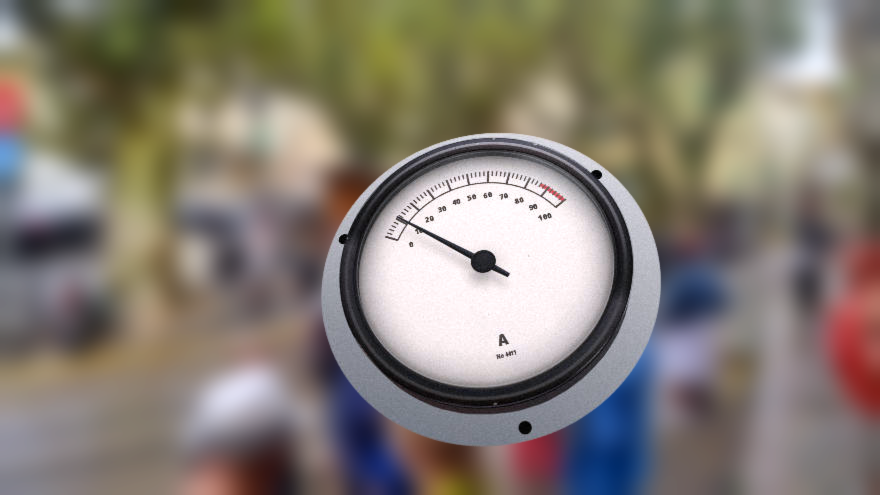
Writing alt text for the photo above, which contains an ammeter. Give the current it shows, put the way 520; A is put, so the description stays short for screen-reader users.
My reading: 10; A
